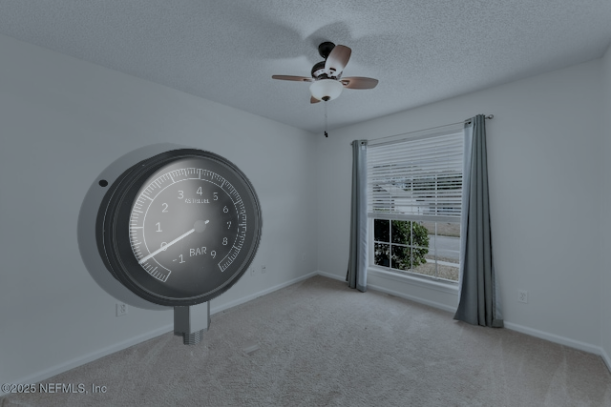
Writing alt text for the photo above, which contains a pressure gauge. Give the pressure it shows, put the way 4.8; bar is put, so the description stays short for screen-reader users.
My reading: 0; bar
